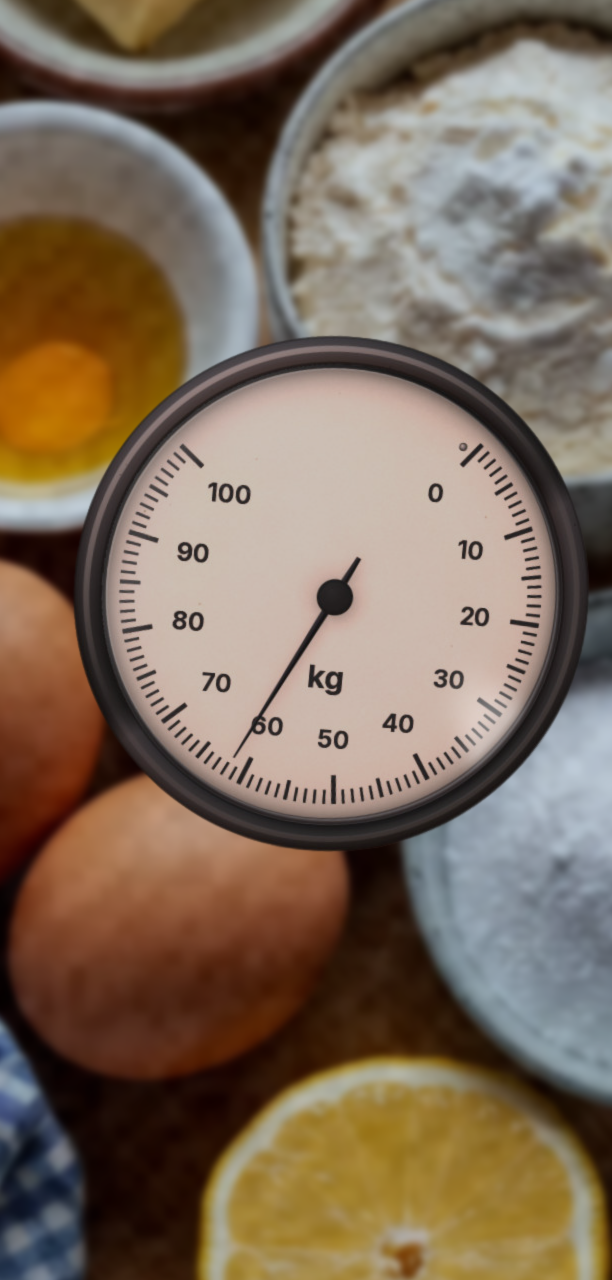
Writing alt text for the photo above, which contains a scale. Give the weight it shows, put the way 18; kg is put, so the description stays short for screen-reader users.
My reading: 62; kg
